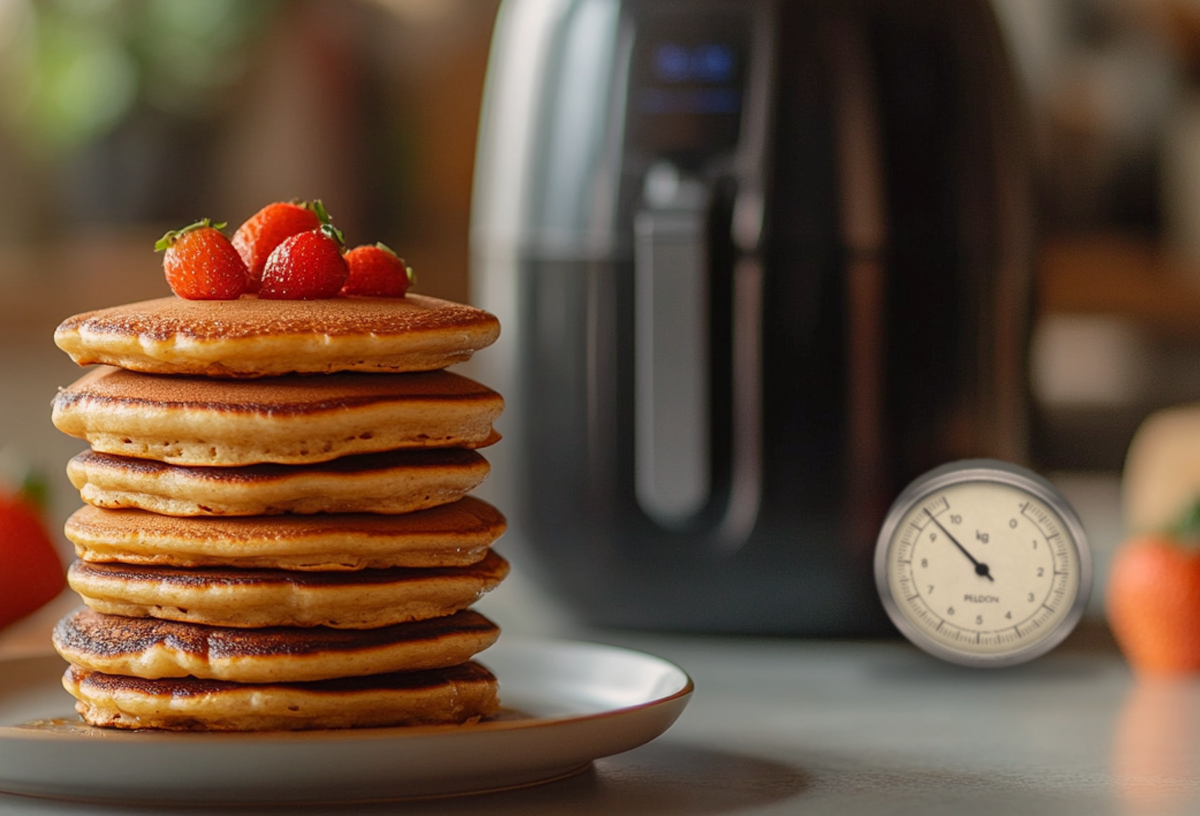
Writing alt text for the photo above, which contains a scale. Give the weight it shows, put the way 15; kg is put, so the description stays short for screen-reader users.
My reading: 9.5; kg
